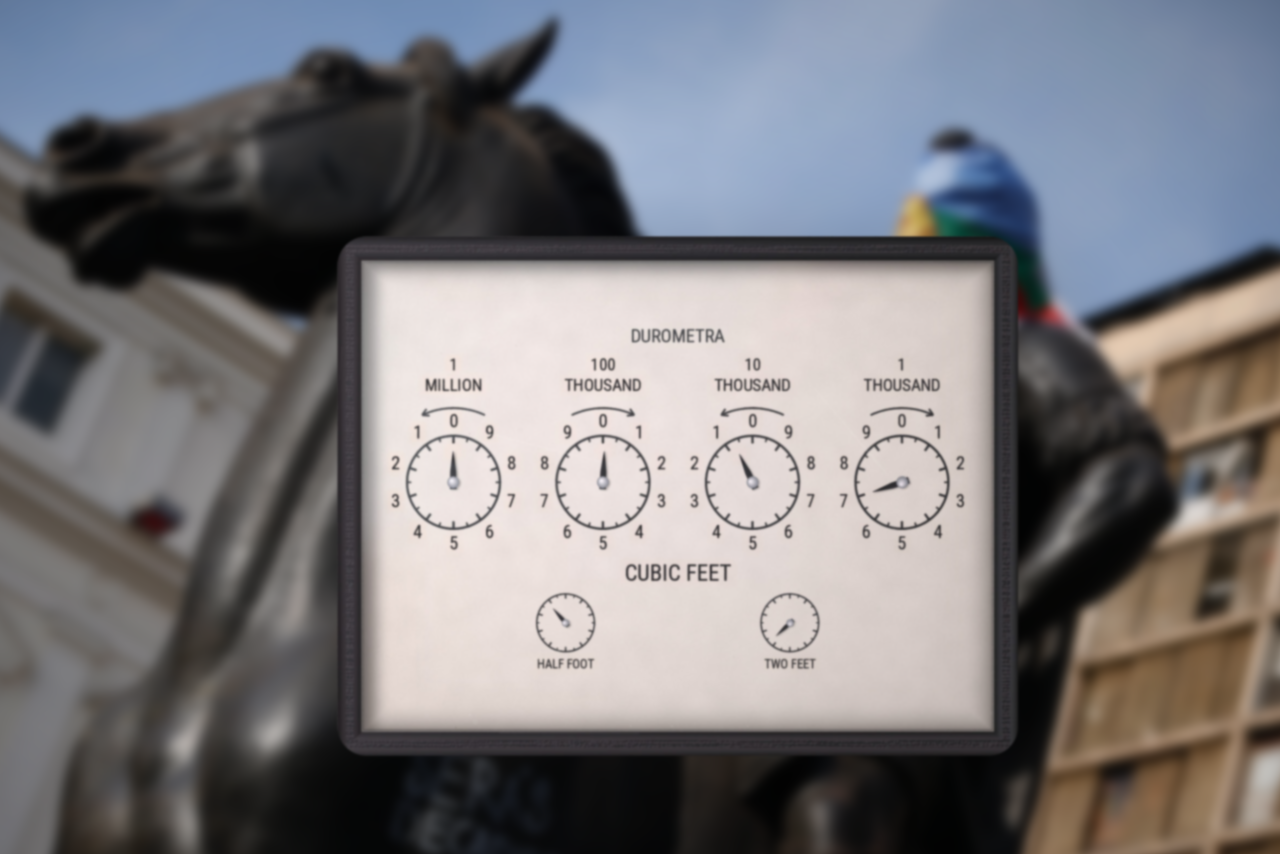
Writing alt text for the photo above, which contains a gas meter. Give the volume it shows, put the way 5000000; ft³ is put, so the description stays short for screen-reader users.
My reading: 700; ft³
